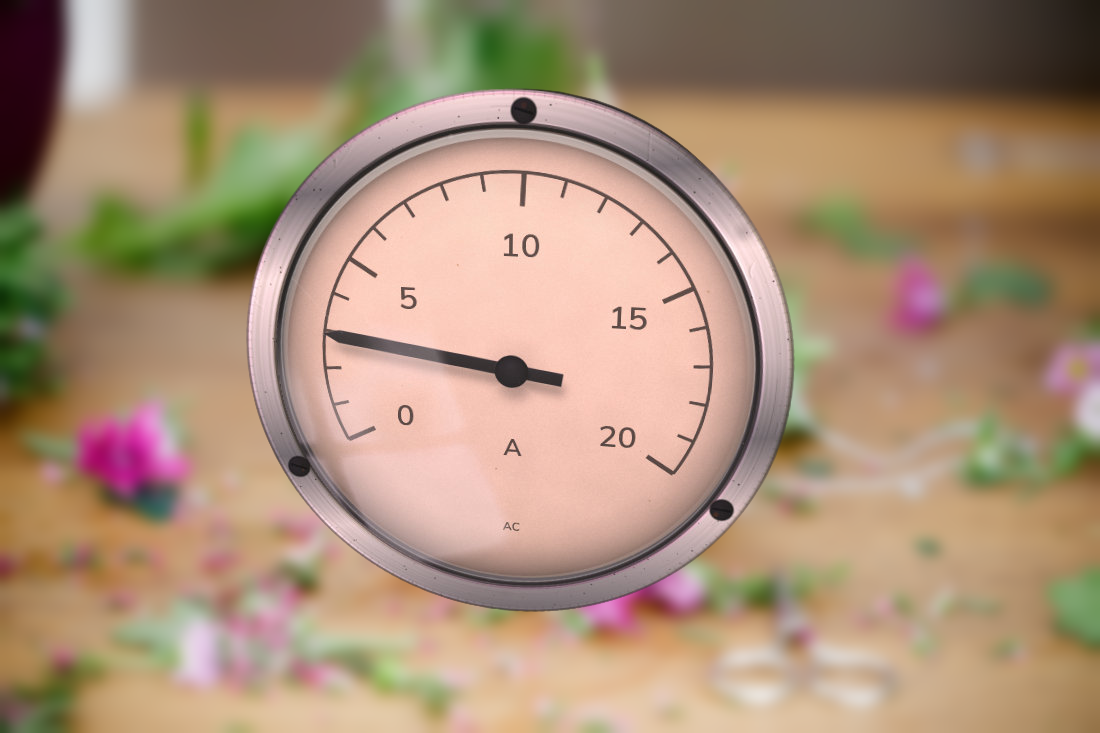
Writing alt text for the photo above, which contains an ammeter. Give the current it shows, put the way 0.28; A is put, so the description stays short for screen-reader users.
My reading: 3; A
